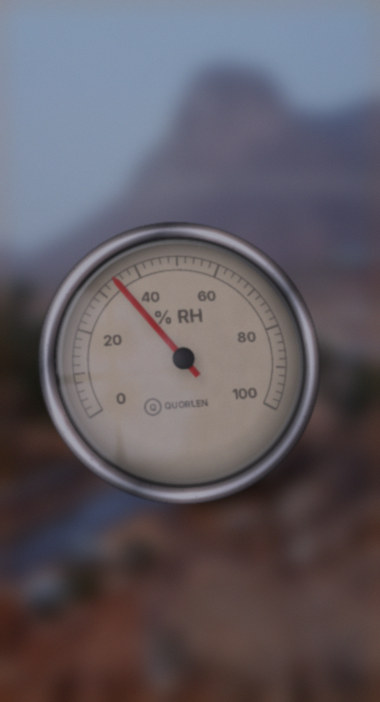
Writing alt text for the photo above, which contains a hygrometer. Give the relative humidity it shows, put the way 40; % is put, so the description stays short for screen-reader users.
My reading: 34; %
